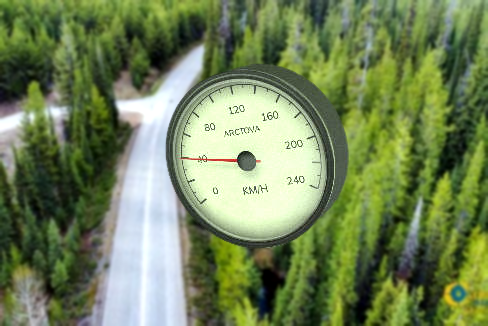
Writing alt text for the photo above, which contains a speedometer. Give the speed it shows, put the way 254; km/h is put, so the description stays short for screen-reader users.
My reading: 40; km/h
